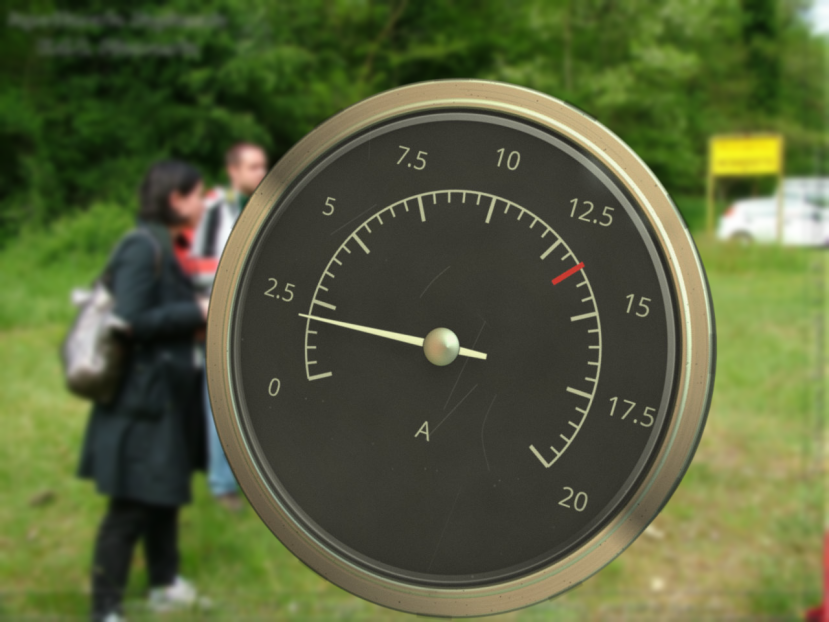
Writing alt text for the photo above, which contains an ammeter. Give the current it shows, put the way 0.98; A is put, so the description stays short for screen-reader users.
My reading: 2; A
